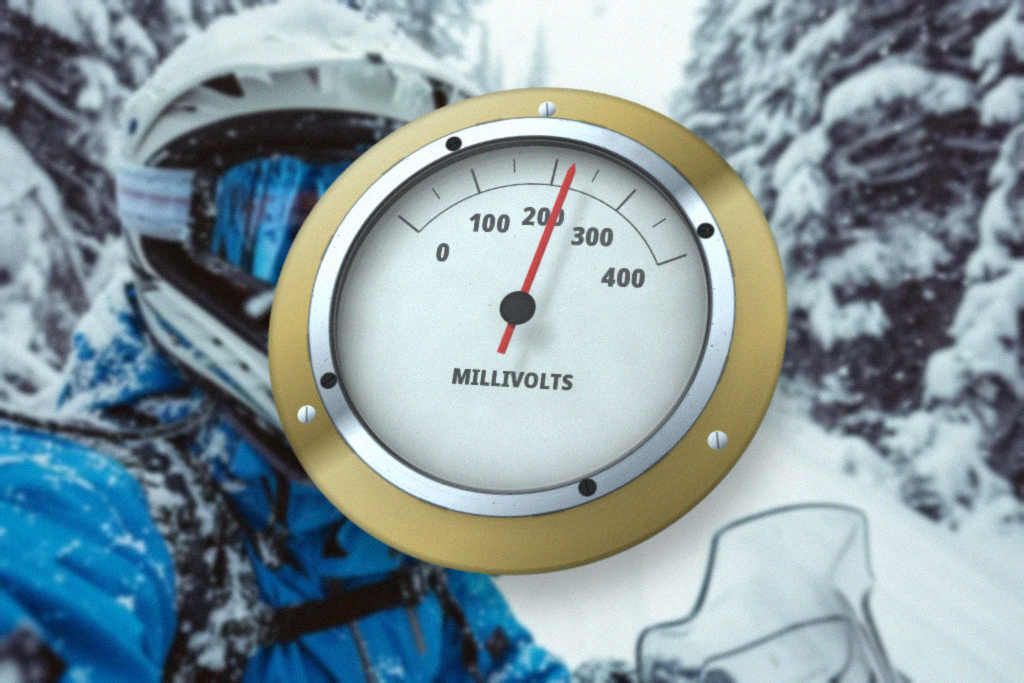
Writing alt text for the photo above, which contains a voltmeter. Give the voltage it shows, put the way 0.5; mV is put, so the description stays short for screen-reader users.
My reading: 225; mV
